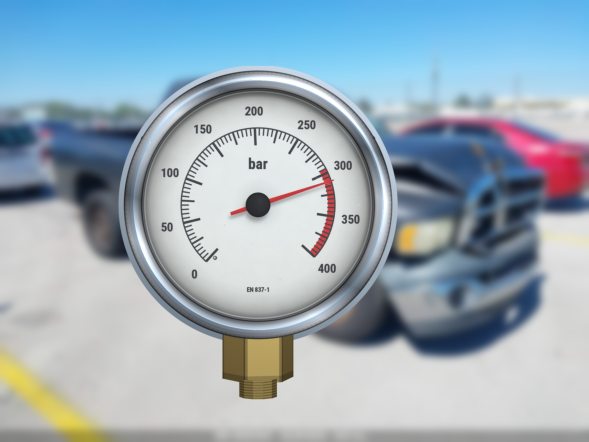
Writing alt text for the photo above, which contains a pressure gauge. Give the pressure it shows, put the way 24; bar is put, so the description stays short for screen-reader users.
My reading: 310; bar
